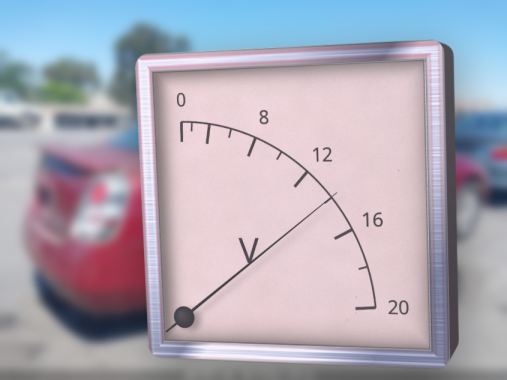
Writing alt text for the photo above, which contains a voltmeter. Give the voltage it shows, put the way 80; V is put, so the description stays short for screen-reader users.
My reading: 14; V
